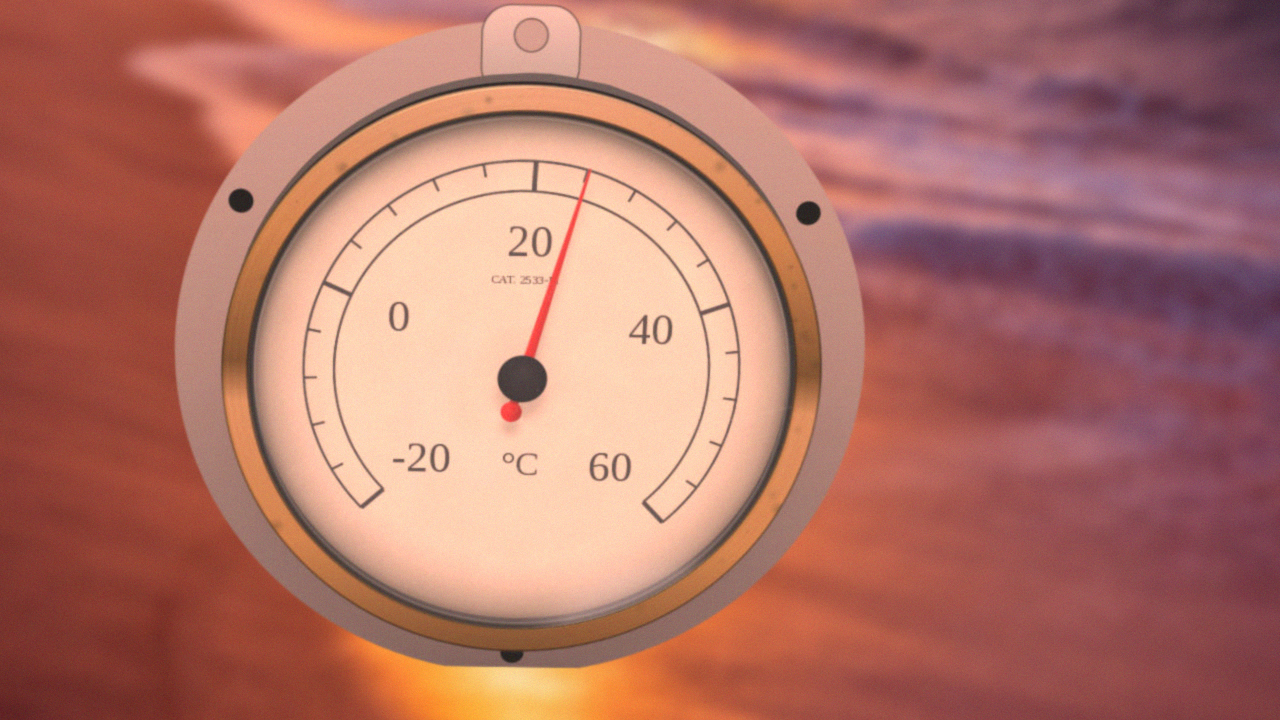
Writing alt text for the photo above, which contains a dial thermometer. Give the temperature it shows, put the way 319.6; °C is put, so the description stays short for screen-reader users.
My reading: 24; °C
